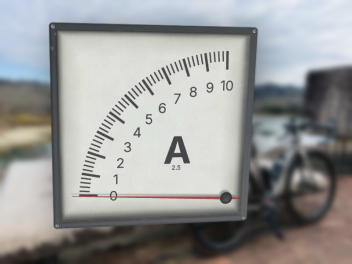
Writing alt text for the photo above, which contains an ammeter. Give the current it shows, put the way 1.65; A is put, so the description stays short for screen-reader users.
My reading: 0; A
